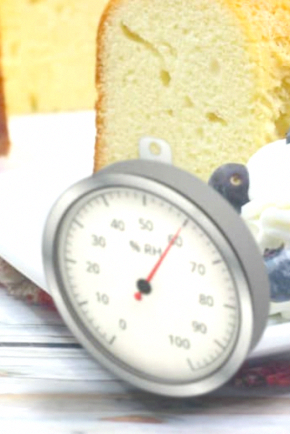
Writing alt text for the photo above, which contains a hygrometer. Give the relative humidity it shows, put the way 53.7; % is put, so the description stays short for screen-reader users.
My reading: 60; %
